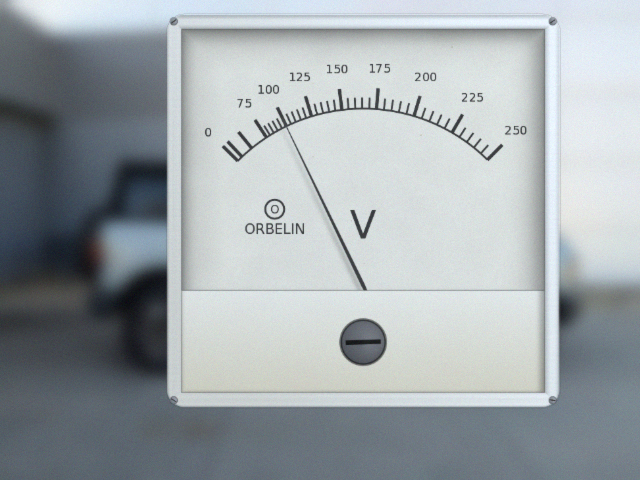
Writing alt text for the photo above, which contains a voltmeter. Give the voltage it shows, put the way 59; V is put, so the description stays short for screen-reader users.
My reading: 100; V
